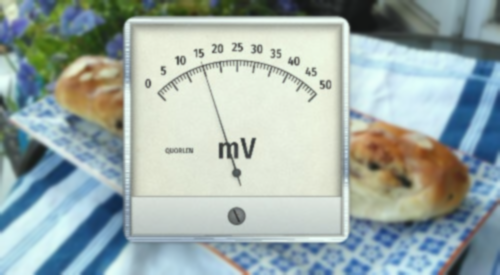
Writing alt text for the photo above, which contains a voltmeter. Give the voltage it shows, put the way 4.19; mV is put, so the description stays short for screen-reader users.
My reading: 15; mV
